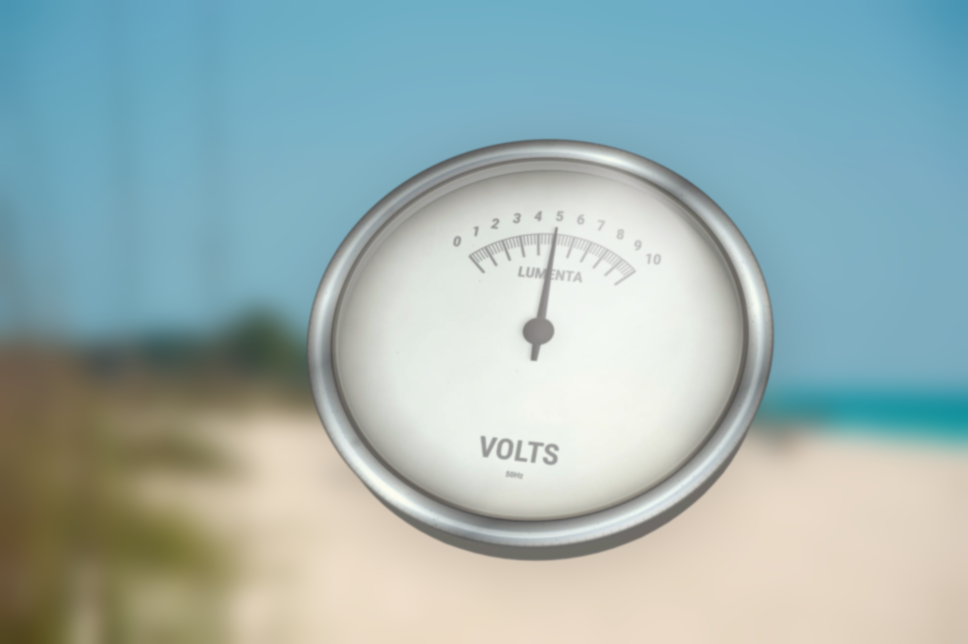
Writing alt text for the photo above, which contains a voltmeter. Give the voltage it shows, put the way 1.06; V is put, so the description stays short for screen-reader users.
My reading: 5; V
